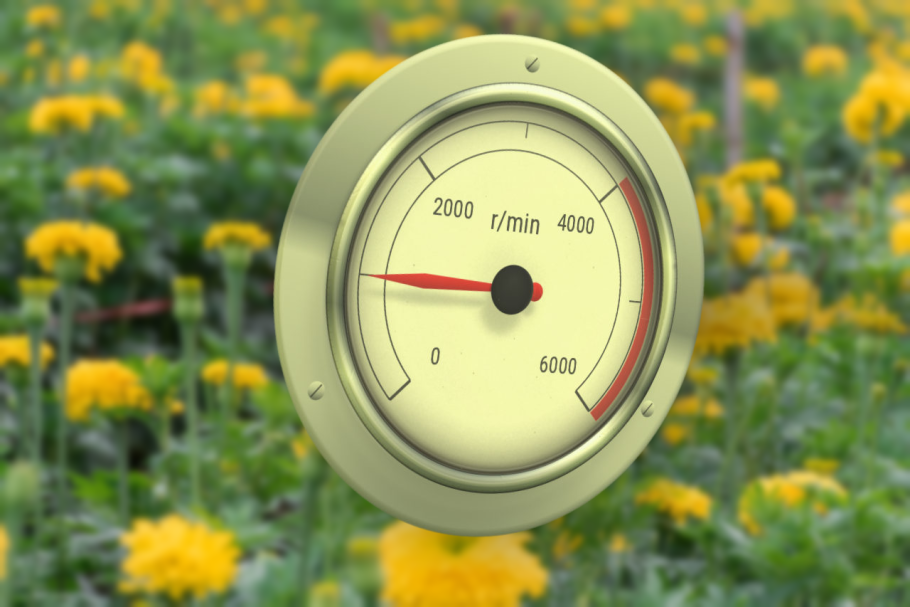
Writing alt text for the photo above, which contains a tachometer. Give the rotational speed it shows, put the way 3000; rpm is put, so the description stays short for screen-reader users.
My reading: 1000; rpm
